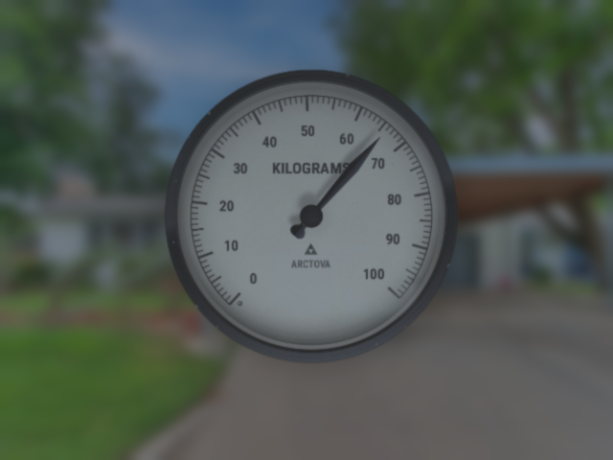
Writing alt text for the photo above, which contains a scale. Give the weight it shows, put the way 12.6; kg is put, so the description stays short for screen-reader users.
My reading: 66; kg
